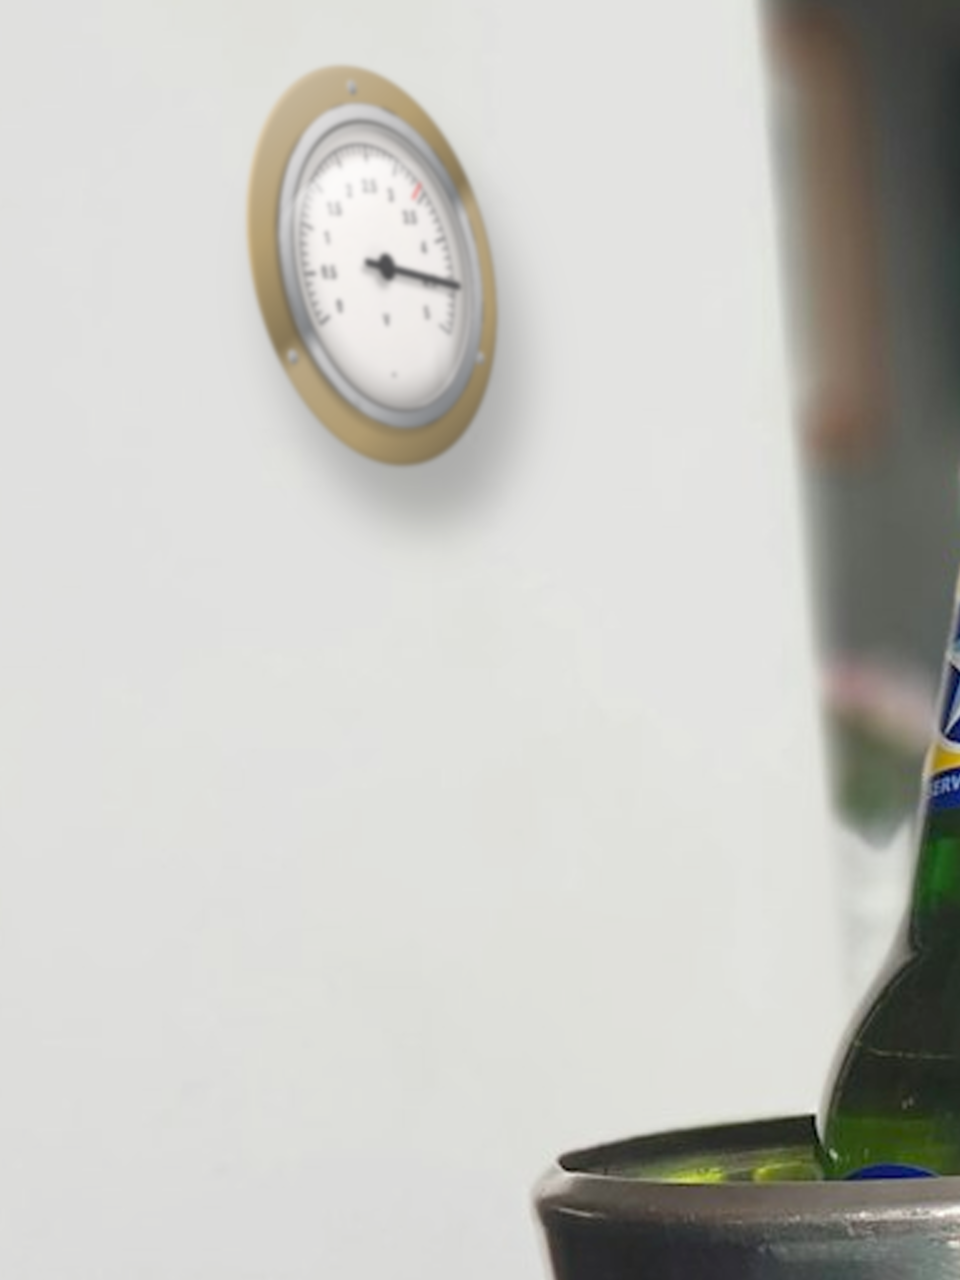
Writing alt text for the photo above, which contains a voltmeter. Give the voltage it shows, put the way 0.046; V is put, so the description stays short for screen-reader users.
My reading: 4.5; V
